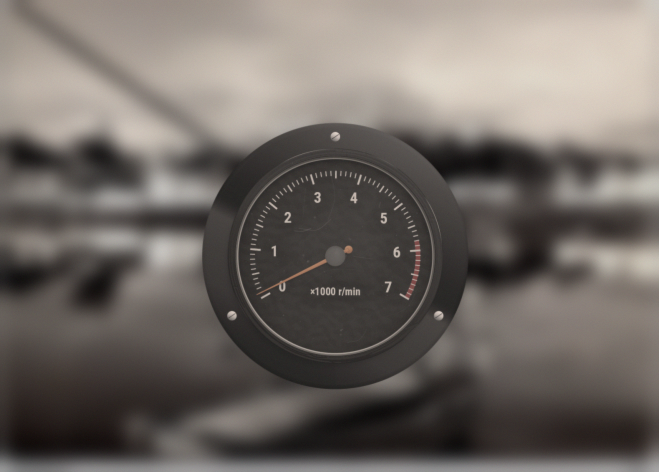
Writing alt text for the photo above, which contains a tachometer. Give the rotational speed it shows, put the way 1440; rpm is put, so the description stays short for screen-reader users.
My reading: 100; rpm
